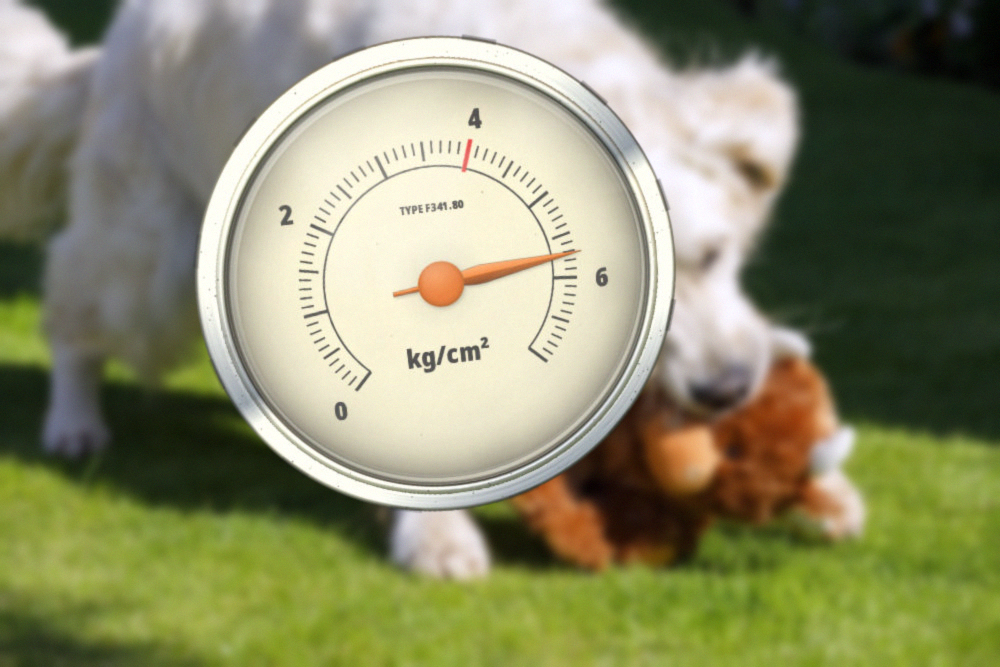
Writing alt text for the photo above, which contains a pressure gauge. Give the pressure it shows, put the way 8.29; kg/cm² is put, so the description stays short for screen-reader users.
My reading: 5.7; kg/cm²
